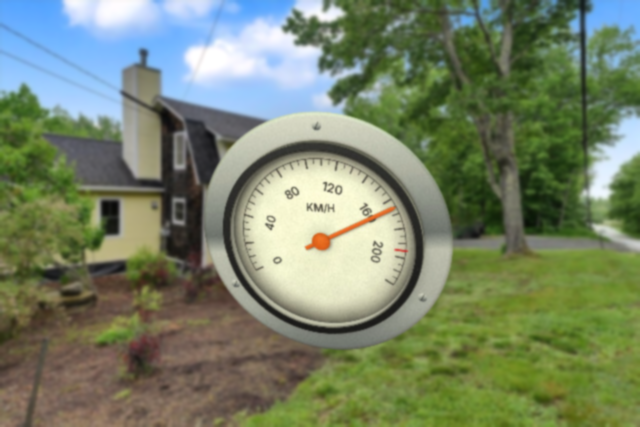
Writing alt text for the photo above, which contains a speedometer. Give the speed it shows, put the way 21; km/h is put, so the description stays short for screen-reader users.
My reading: 165; km/h
